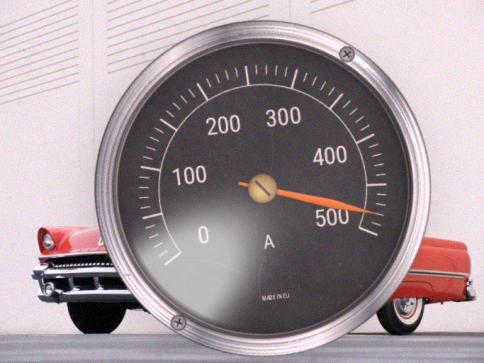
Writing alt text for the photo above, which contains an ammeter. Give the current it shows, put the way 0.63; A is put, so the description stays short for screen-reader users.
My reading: 480; A
